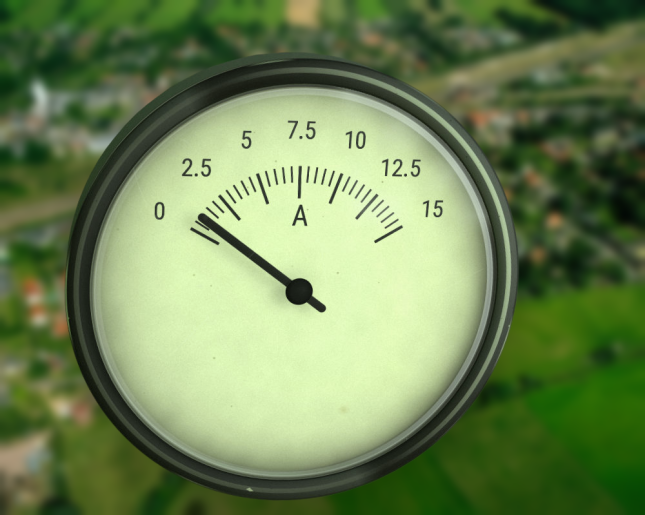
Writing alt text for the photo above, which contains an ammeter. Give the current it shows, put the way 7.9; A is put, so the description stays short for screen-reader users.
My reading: 1; A
